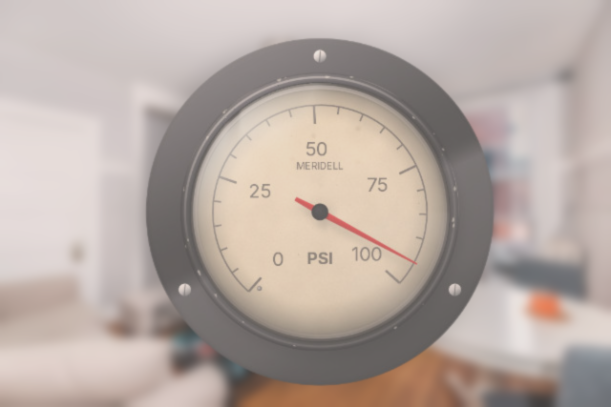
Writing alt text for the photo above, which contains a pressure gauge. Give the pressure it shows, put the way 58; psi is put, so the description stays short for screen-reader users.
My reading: 95; psi
